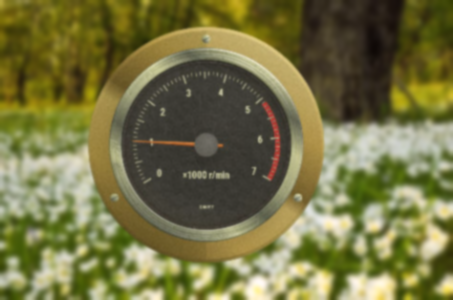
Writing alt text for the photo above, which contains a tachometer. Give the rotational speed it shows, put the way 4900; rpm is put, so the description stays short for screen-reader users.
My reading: 1000; rpm
